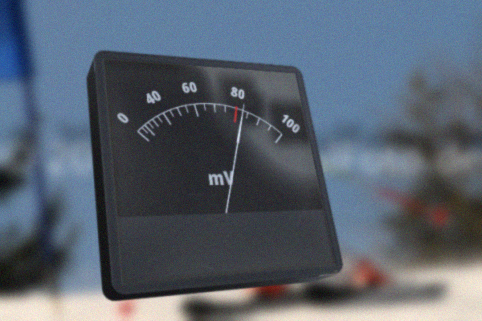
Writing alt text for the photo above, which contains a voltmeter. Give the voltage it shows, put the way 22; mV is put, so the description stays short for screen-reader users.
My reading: 82.5; mV
